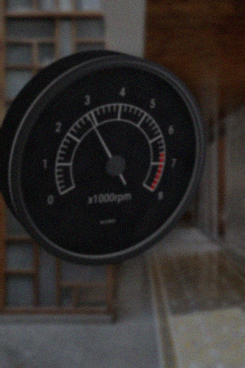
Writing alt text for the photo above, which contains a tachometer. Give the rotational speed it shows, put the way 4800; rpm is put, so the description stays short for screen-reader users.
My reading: 2800; rpm
